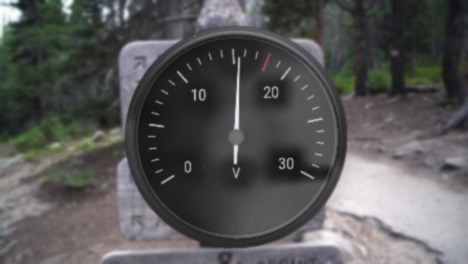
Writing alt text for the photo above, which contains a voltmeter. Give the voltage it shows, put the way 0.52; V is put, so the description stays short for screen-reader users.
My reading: 15.5; V
